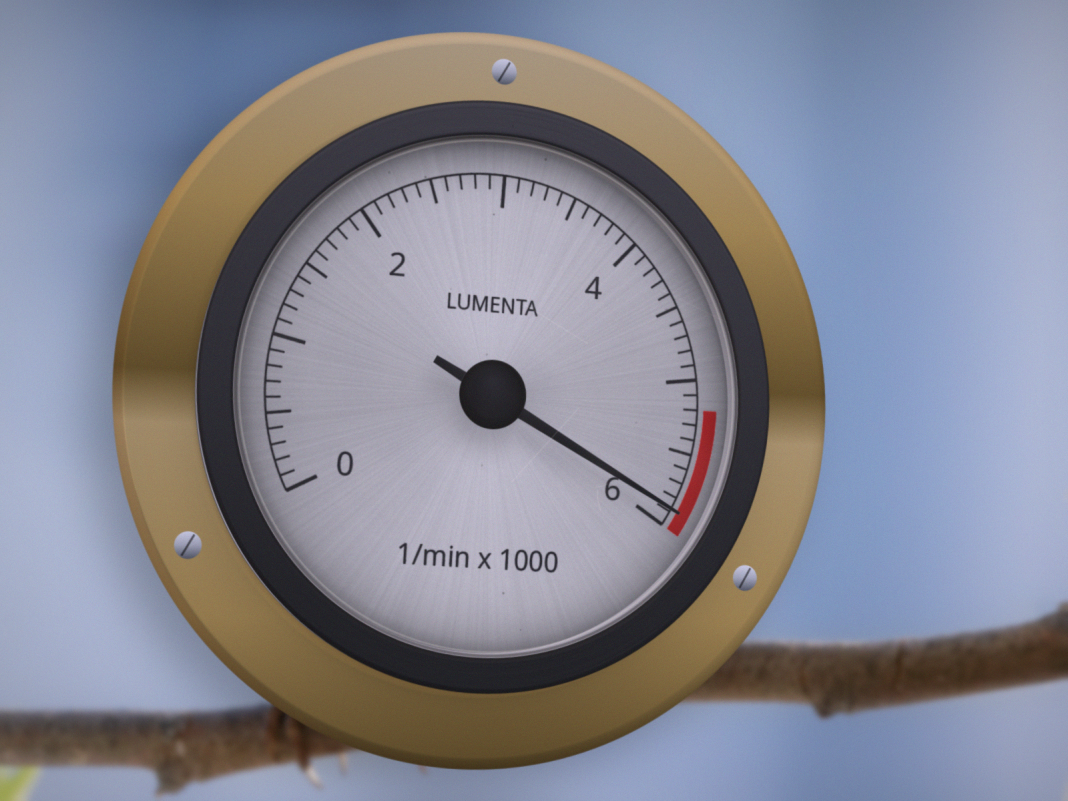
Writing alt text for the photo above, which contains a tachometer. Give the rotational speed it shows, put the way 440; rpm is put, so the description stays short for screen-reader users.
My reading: 5900; rpm
